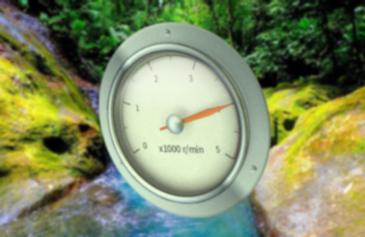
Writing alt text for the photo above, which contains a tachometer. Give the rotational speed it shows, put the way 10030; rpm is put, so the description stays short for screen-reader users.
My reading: 4000; rpm
